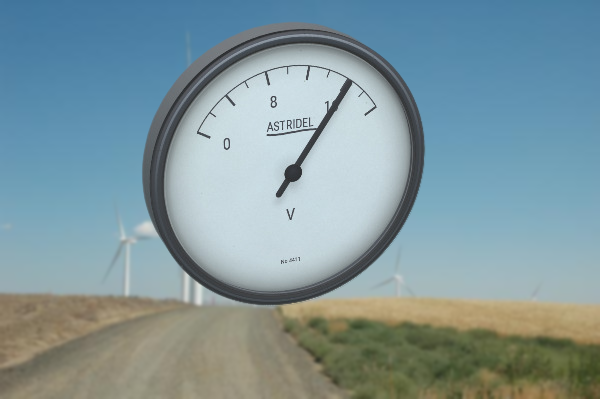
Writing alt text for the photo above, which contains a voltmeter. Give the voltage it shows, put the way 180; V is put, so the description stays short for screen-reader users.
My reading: 16; V
